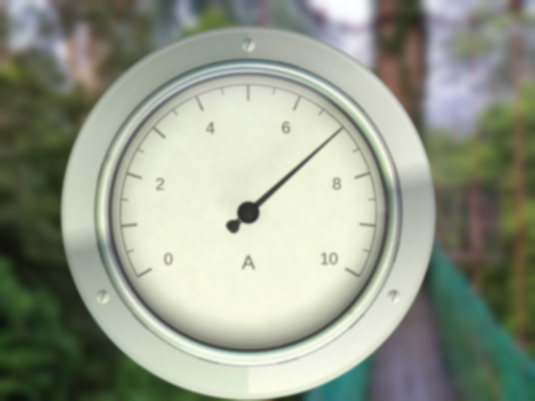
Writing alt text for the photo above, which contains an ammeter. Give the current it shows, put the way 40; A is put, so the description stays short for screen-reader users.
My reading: 7; A
